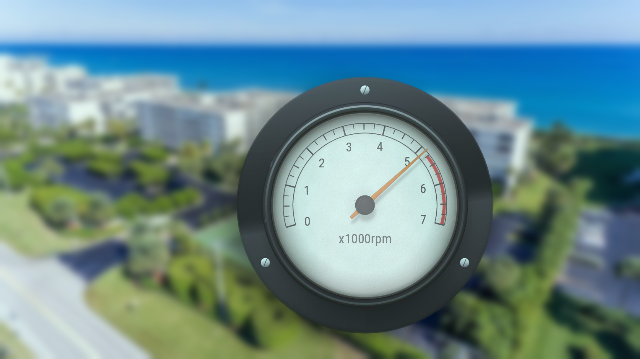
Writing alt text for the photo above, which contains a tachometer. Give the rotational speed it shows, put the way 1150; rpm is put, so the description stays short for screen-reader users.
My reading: 5125; rpm
